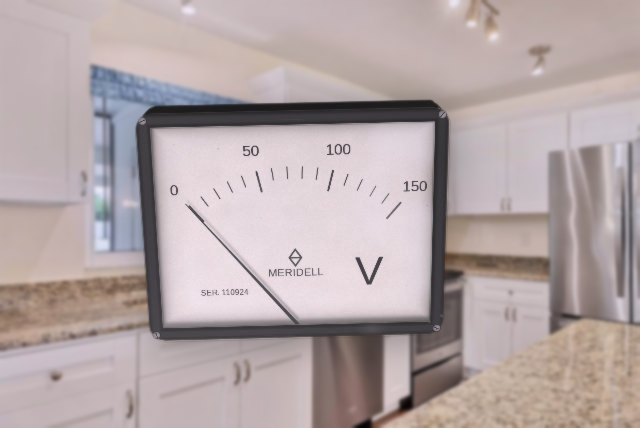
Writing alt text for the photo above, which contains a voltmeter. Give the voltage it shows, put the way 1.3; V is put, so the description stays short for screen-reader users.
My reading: 0; V
